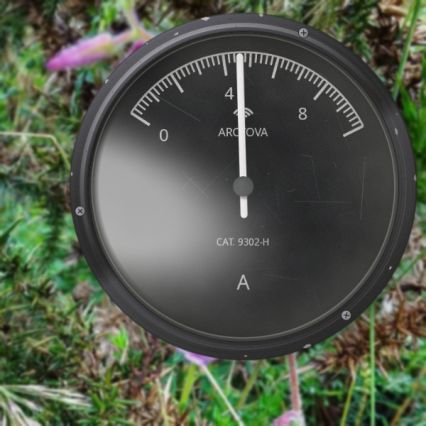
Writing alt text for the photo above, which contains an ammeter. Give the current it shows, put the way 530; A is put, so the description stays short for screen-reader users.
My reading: 4.6; A
